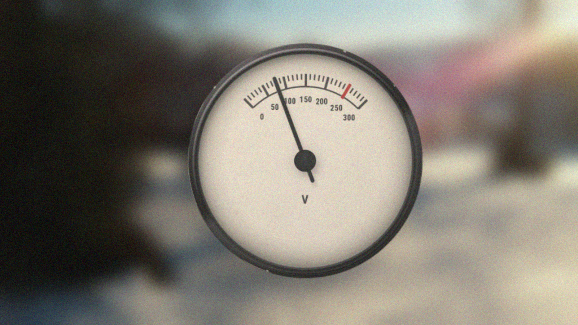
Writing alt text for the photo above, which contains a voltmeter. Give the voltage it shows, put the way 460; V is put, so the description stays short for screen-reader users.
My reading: 80; V
